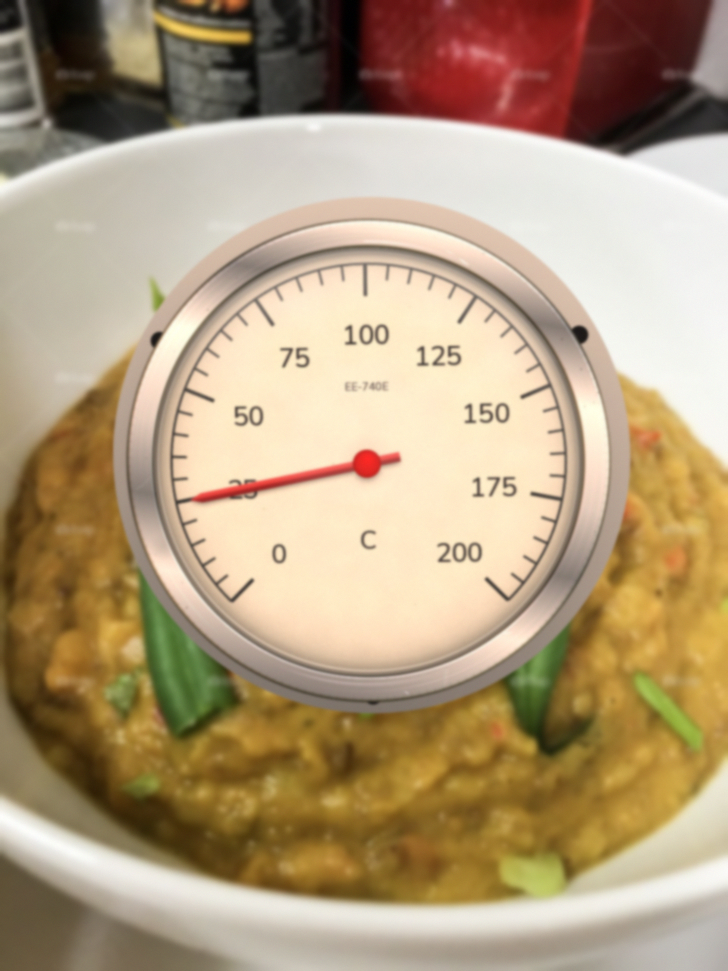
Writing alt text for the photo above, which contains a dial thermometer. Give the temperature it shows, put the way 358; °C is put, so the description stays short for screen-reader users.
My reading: 25; °C
